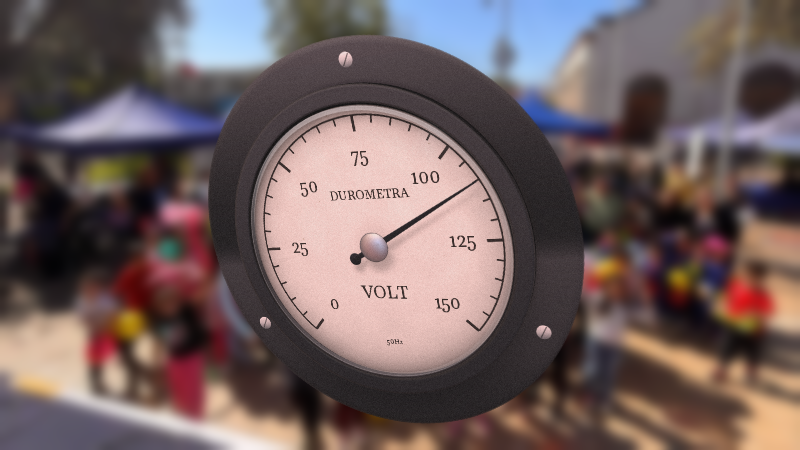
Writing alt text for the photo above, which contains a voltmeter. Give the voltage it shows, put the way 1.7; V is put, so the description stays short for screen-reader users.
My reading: 110; V
